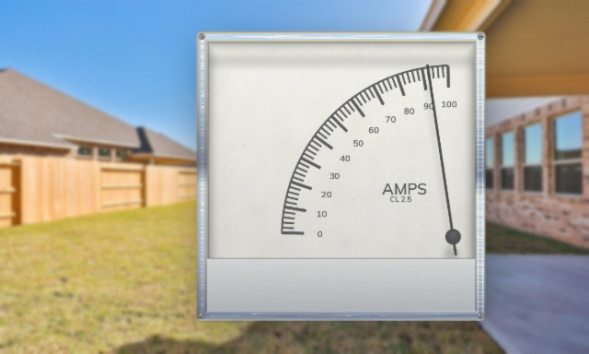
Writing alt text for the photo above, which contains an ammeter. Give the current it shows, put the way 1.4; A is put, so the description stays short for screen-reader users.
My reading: 92; A
